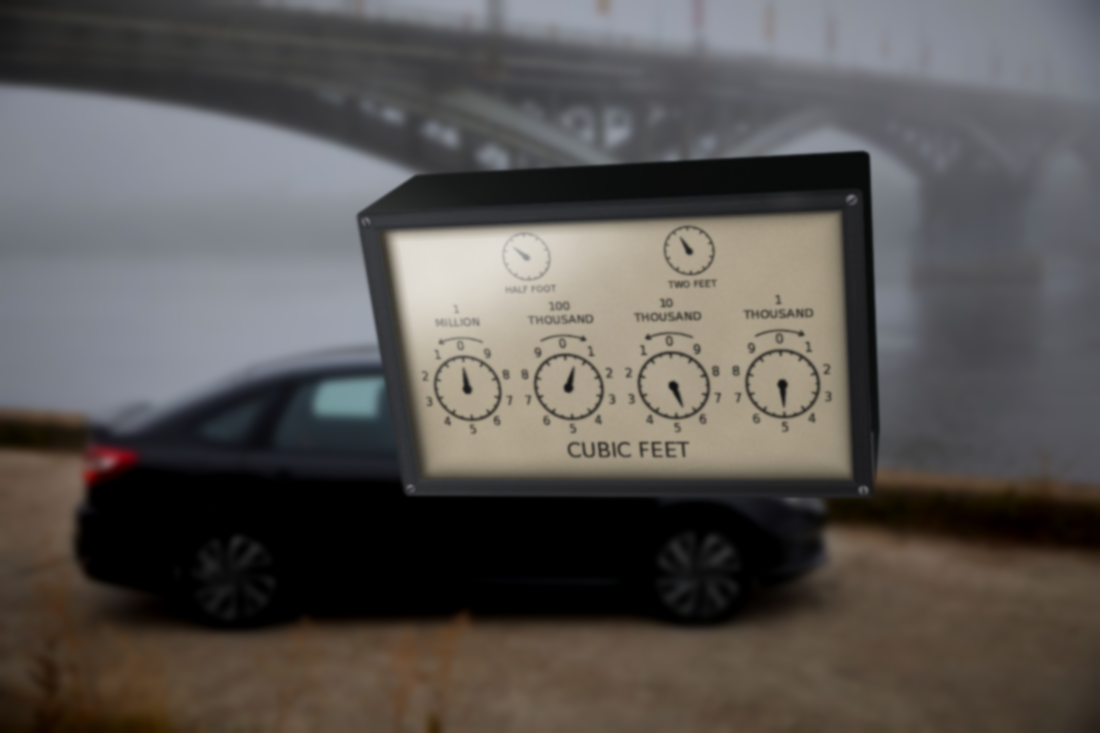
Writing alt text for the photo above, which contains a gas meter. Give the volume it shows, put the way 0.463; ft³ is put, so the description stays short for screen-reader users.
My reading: 5500; ft³
